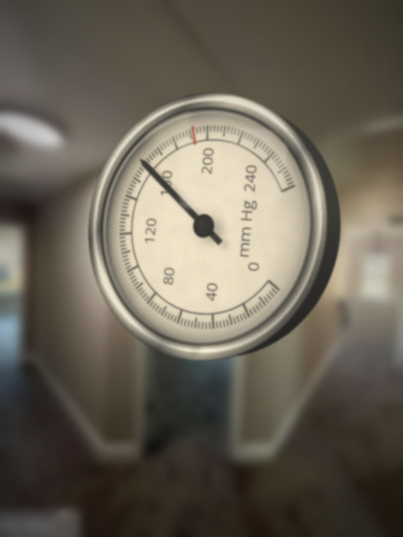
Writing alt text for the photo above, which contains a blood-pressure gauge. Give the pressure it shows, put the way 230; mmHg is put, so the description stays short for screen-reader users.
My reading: 160; mmHg
